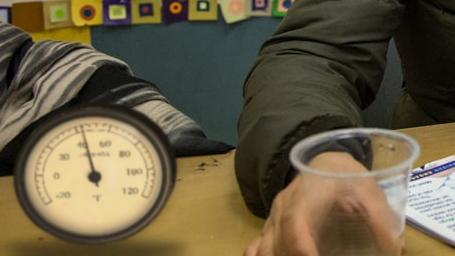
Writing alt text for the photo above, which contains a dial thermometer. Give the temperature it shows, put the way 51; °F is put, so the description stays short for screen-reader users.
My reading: 44; °F
